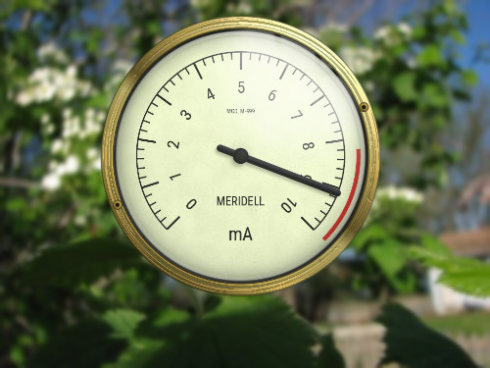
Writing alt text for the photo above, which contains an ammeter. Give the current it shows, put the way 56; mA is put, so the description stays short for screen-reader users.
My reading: 9.1; mA
